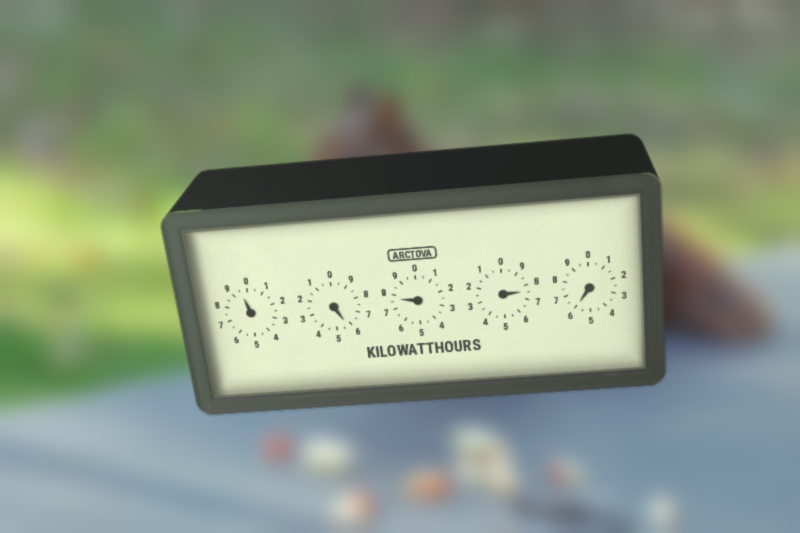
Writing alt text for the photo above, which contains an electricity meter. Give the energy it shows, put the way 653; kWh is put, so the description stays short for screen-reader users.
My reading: 95776; kWh
